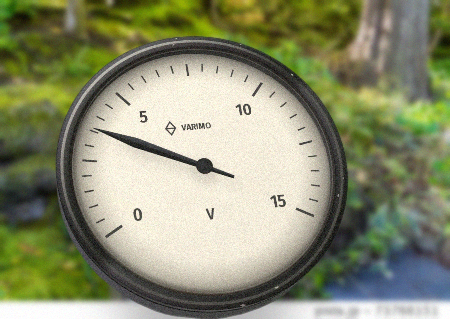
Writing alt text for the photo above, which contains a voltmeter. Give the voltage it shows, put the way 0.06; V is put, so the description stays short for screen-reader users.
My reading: 3.5; V
